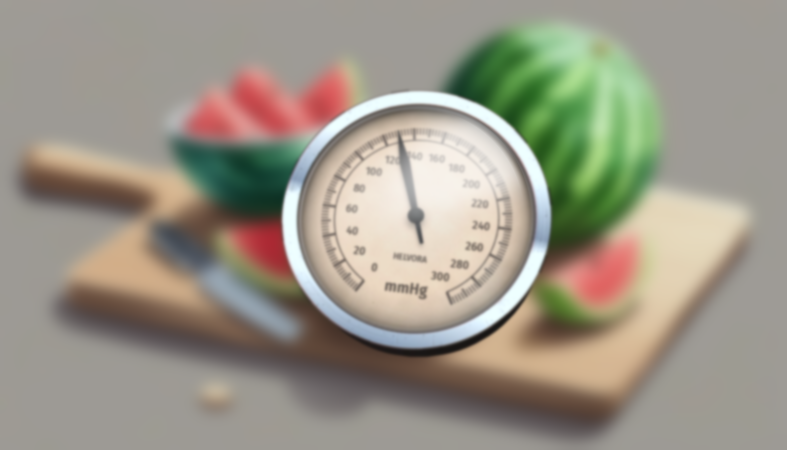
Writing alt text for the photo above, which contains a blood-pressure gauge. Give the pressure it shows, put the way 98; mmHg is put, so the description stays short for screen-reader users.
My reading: 130; mmHg
